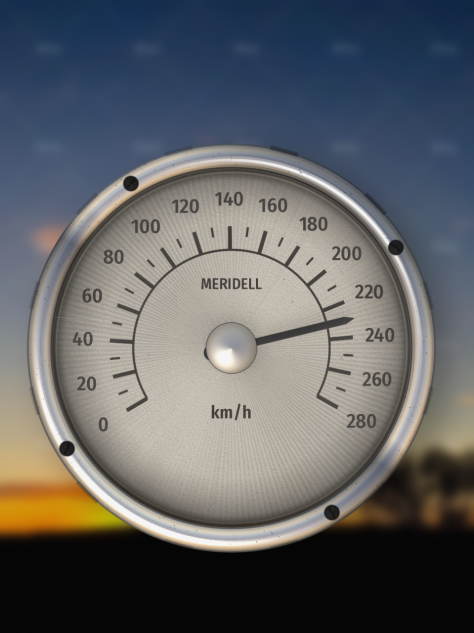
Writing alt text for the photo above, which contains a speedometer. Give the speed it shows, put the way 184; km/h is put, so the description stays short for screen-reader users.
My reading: 230; km/h
